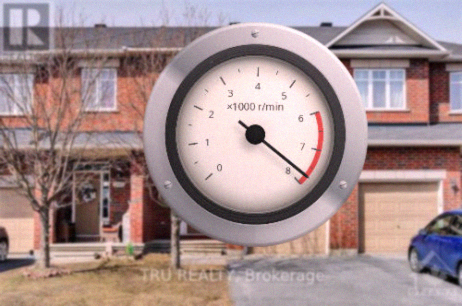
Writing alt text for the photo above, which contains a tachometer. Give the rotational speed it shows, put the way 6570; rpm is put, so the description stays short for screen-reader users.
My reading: 7750; rpm
